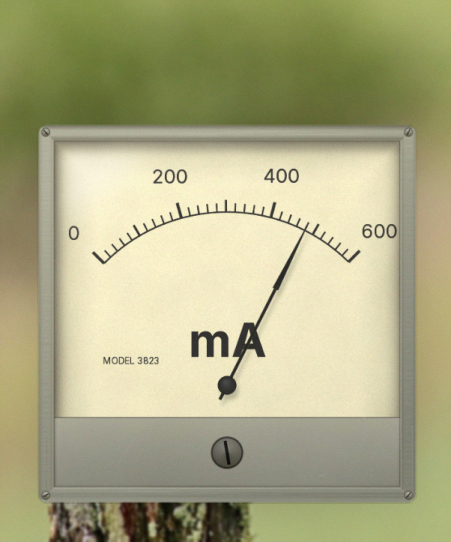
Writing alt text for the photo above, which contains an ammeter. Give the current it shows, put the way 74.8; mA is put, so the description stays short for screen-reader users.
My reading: 480; mA
